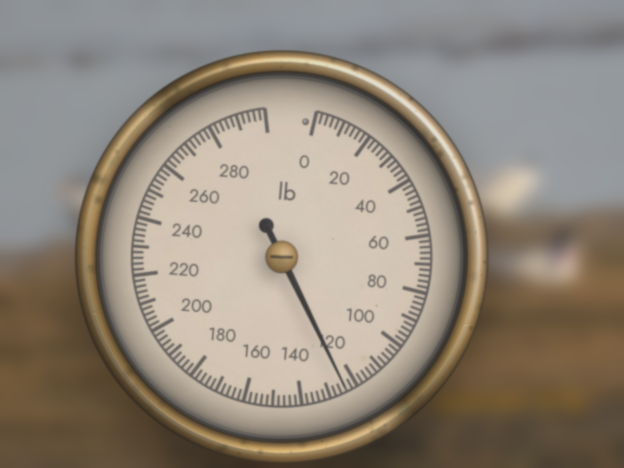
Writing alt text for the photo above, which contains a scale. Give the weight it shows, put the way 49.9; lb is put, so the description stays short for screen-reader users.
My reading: 124; lb
